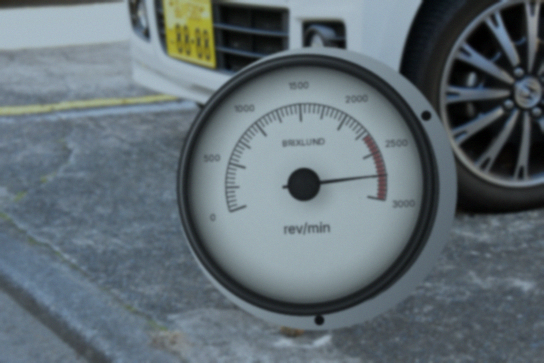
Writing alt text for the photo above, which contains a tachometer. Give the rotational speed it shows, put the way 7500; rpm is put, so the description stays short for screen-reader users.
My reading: 2750; rpm
